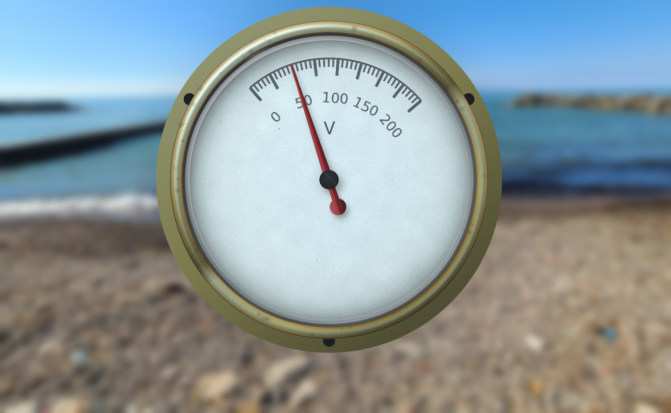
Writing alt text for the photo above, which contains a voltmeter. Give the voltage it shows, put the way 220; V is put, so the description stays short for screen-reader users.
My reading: 50; V
